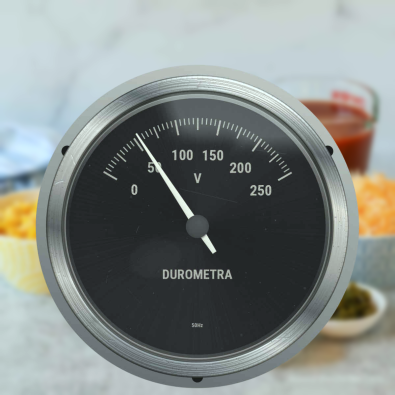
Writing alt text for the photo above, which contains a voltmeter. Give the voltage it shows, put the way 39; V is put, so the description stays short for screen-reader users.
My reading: 55; V
